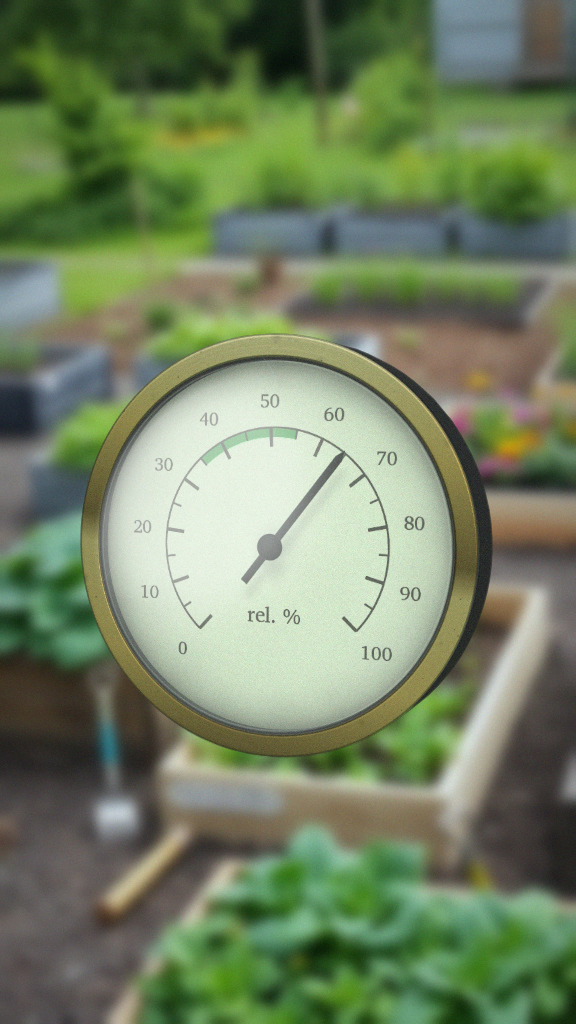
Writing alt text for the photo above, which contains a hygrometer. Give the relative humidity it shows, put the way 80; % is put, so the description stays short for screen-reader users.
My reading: 65; %
